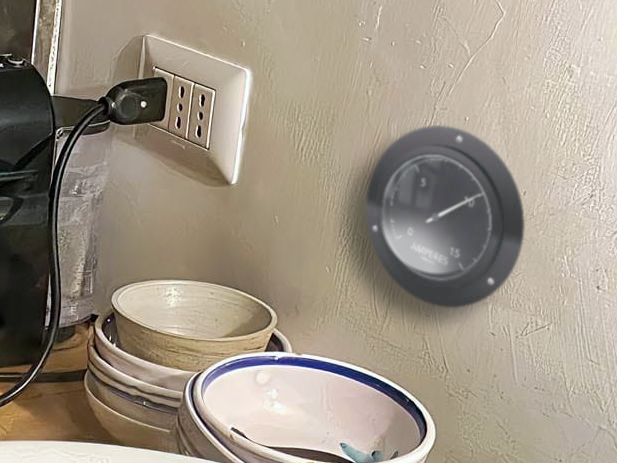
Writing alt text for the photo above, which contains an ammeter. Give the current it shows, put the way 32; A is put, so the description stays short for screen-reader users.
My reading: 10; A
